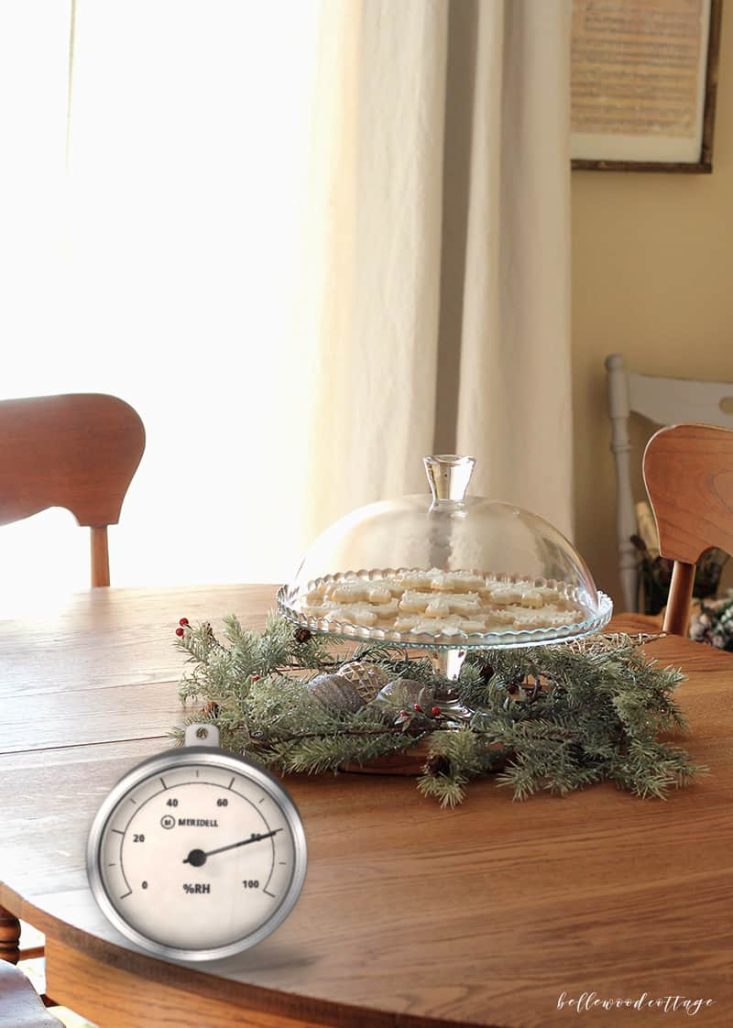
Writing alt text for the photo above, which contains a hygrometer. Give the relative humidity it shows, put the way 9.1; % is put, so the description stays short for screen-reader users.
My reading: 80; %
